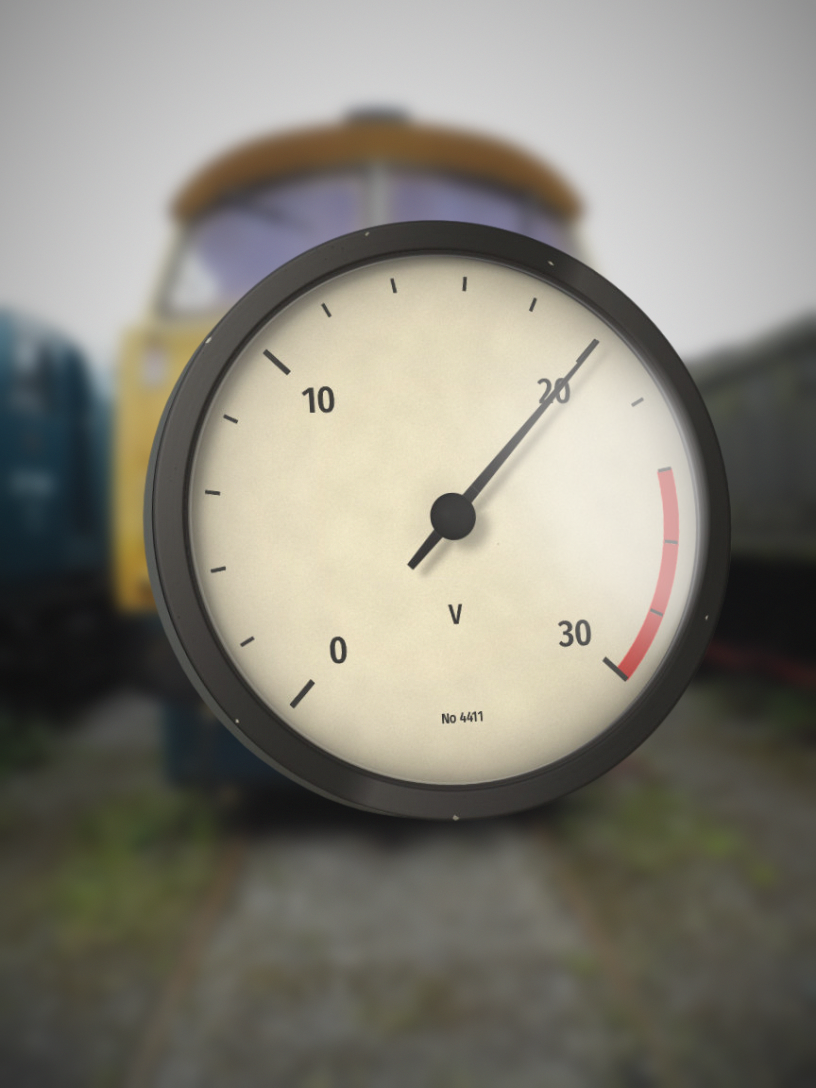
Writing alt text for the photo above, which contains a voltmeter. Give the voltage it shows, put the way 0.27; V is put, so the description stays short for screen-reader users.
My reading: 20; V
